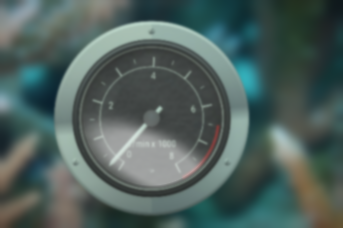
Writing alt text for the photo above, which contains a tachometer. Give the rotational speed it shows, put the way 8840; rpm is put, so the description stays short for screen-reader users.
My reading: 250; rpm
